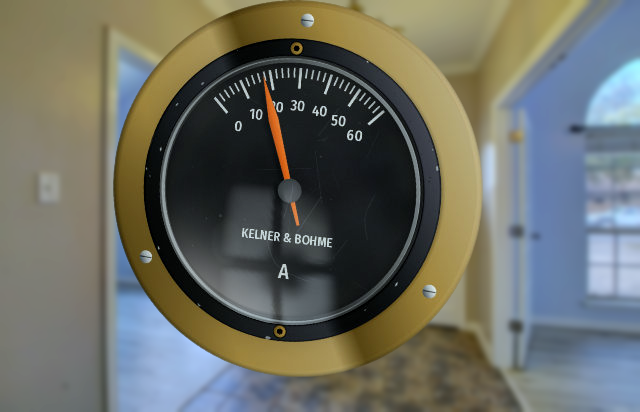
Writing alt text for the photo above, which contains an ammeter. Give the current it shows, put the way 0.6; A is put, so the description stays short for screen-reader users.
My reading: 18; A
